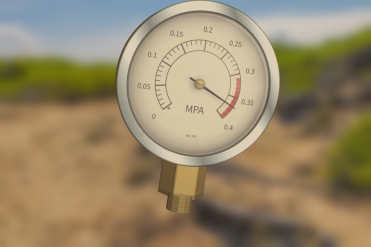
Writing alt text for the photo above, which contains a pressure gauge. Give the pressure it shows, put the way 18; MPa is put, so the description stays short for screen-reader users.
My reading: 0.37; MPa
